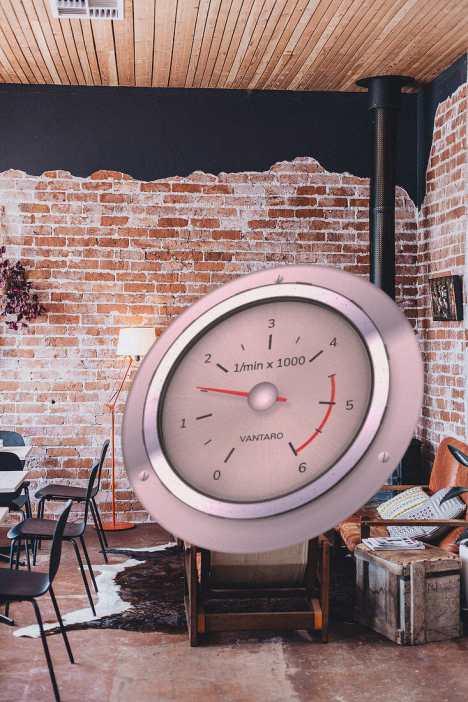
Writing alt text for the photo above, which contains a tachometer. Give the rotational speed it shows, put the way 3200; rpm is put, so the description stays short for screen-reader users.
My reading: 1500; rpm
